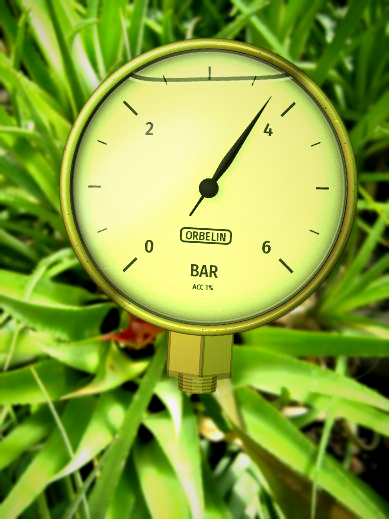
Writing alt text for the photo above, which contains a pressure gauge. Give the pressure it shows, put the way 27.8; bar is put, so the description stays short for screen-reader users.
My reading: 3.75; bar
